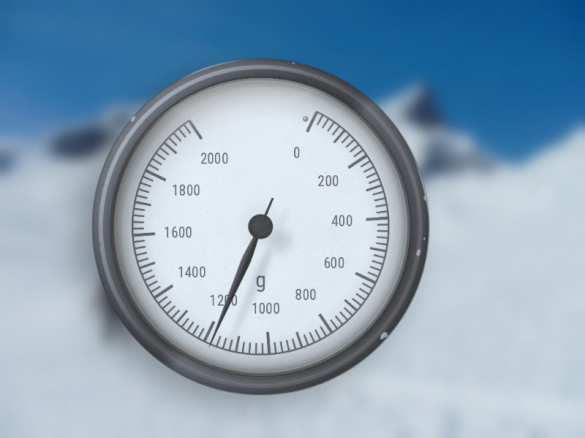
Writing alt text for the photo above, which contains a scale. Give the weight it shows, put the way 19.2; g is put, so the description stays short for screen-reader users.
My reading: 1180; g
